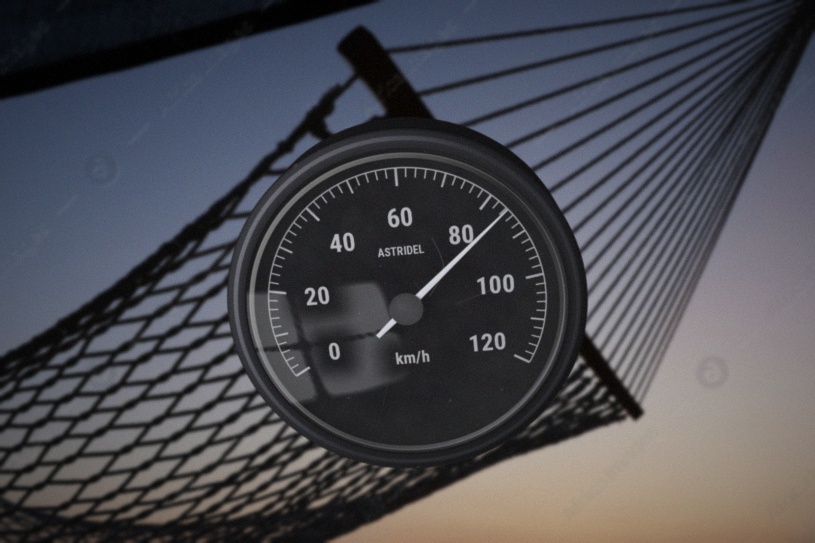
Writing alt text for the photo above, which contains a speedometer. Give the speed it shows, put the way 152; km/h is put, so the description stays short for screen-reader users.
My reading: 84; km/h
